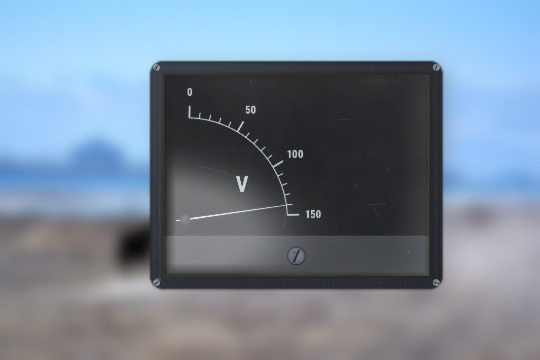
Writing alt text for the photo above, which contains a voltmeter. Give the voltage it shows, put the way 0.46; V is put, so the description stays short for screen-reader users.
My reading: 140; V
